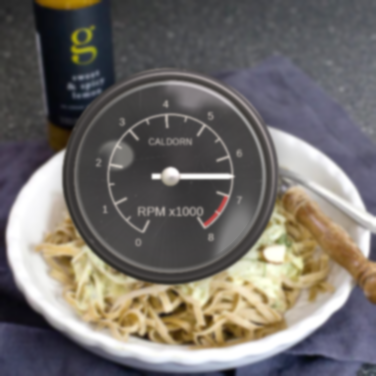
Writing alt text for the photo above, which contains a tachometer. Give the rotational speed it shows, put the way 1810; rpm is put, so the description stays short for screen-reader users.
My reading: 6500; rpm
